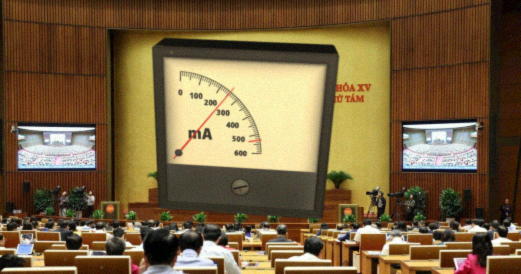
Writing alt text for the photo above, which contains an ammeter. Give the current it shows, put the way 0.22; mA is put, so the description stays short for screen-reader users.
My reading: 250; mA
